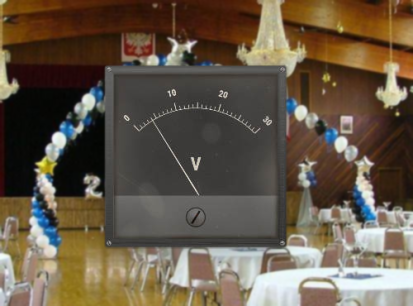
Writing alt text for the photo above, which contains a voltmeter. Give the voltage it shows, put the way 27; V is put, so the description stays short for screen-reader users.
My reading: 4; V
